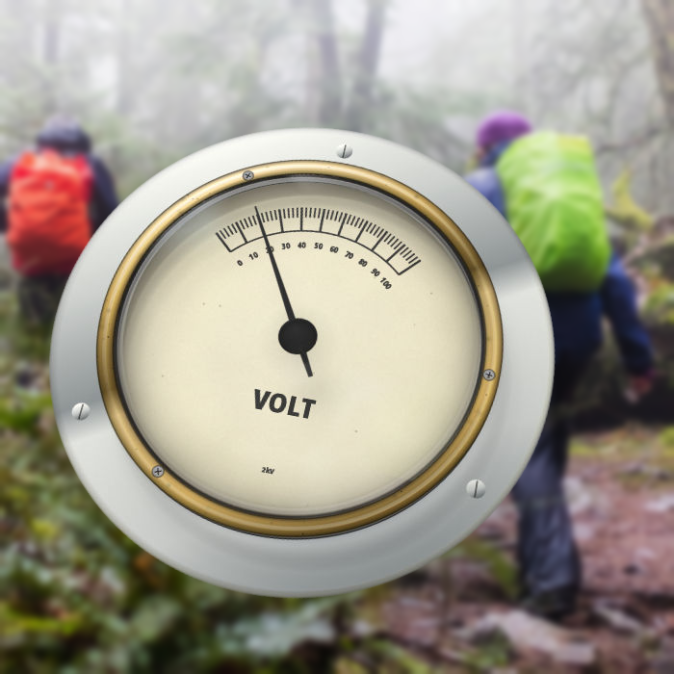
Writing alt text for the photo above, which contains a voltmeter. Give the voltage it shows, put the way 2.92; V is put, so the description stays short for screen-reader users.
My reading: 20; V
